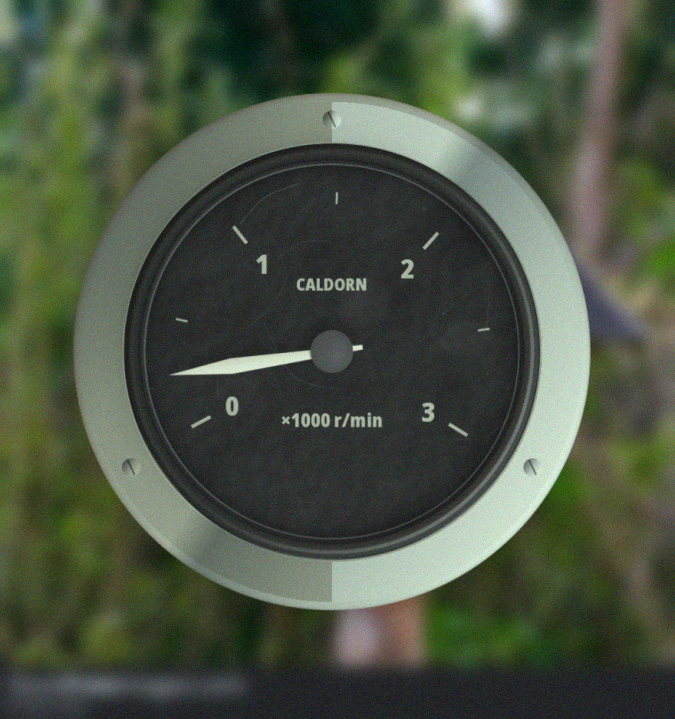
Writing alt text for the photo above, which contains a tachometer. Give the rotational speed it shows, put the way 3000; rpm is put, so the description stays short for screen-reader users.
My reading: 250; rpm
